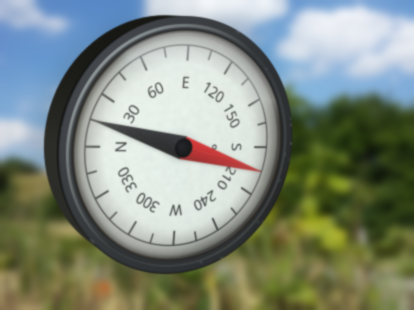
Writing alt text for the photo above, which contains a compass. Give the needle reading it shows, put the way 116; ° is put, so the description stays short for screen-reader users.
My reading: 195; °
